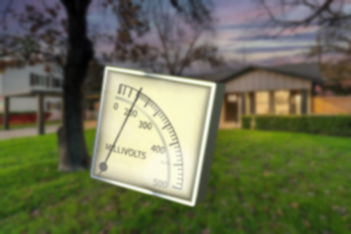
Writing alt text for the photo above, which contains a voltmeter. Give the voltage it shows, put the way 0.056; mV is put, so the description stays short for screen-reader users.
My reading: 200; mV
